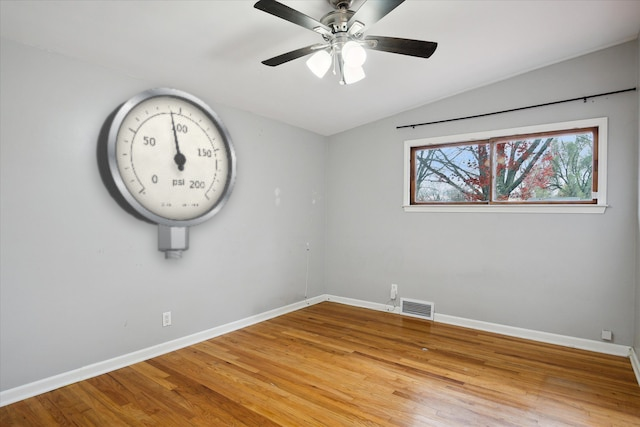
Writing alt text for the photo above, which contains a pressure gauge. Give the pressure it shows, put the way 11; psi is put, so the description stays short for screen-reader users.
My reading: 90; psi
